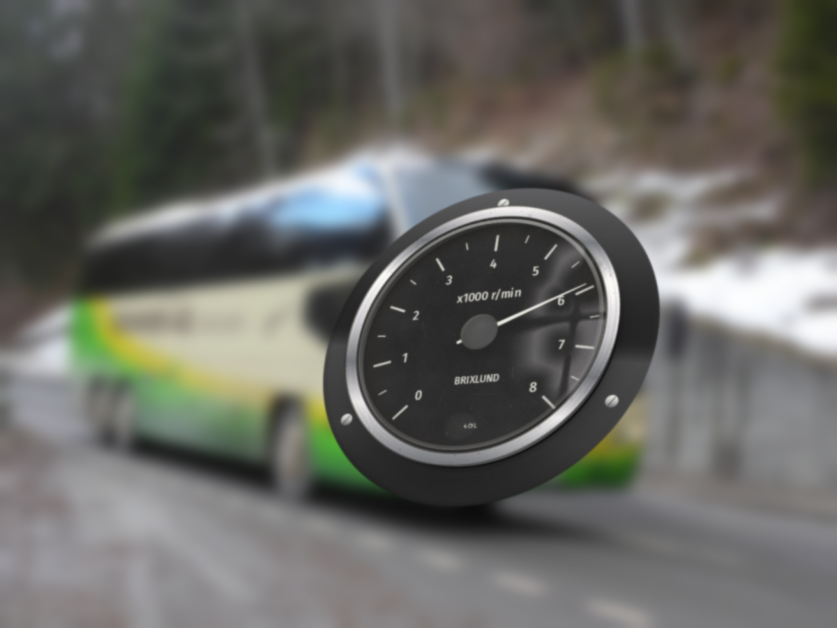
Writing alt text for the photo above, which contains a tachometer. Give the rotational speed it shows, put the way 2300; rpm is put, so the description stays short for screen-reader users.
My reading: 6000; rpm
